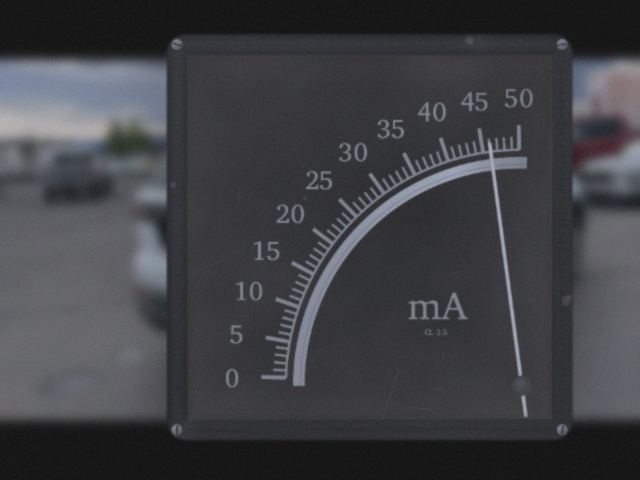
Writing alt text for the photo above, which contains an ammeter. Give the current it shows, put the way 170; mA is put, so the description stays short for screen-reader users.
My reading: 46; mA
